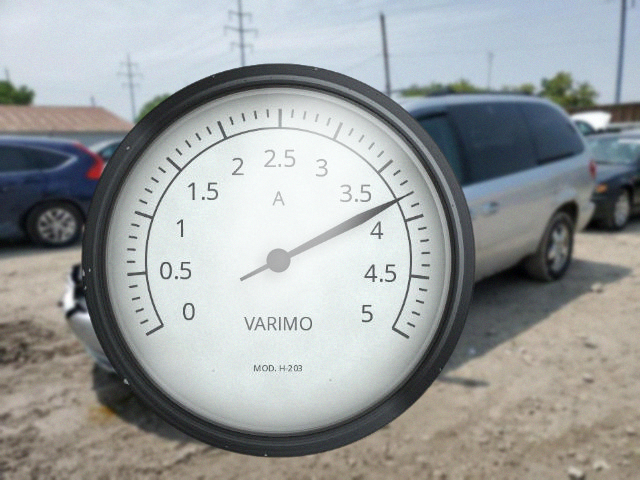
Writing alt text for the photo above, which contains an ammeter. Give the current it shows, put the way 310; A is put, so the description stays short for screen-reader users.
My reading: 3.8; A
